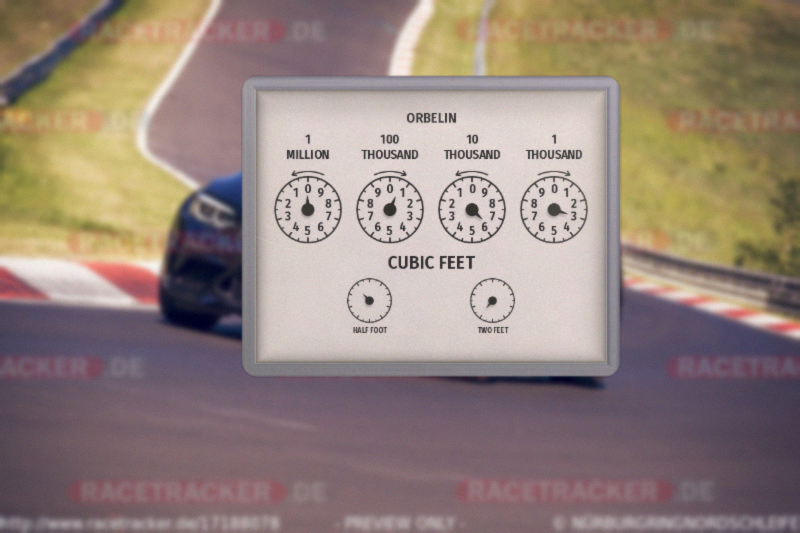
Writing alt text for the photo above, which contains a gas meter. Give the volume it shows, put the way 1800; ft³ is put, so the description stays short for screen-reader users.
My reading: 6300; ft³
